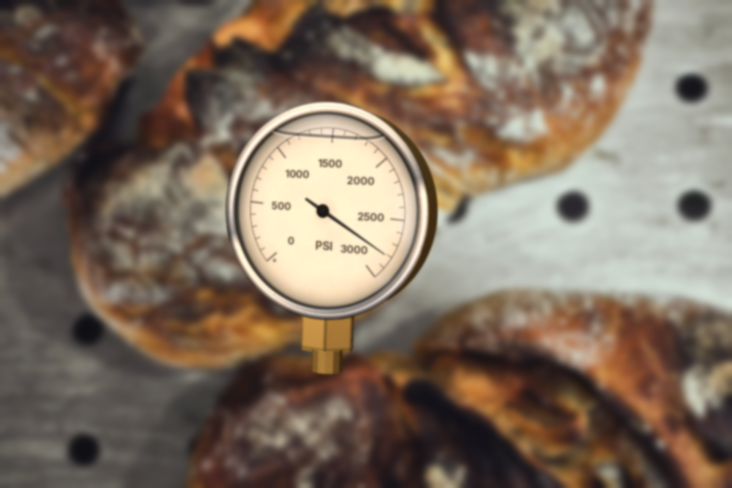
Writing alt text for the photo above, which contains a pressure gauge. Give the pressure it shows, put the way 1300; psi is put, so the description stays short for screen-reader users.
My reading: 2800; psi
